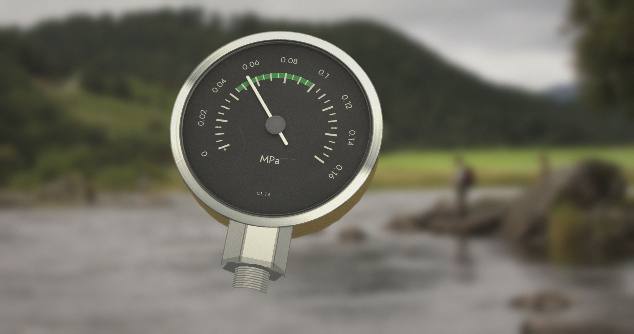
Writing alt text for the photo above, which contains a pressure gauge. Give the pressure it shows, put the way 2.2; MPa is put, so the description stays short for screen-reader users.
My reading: 0.055; MPa
